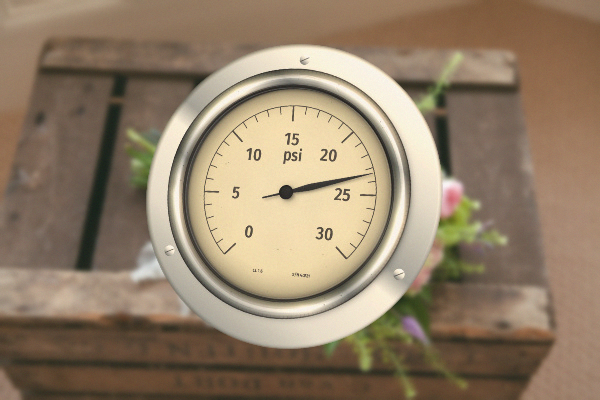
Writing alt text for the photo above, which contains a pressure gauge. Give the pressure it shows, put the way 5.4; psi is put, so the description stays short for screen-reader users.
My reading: 23.5; psi
